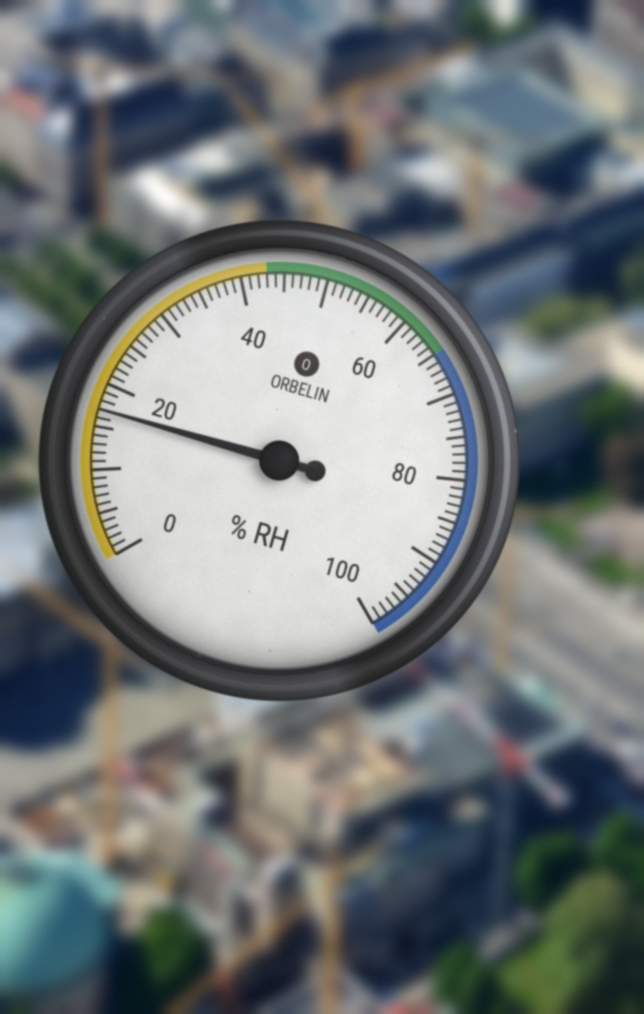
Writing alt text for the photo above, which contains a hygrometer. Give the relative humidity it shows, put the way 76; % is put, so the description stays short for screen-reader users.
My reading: 17; %
